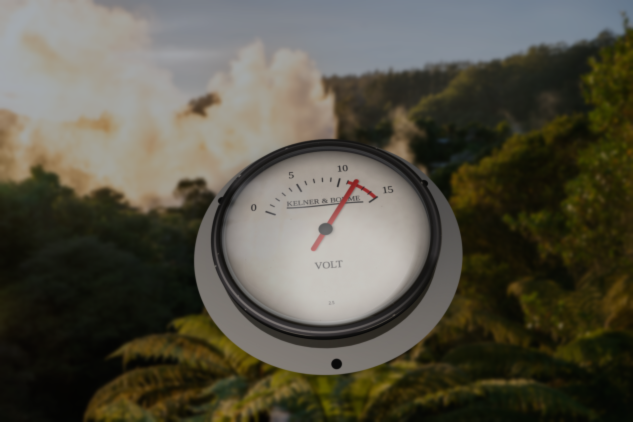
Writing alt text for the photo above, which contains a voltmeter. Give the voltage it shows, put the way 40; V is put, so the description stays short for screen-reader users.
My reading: 12; V
